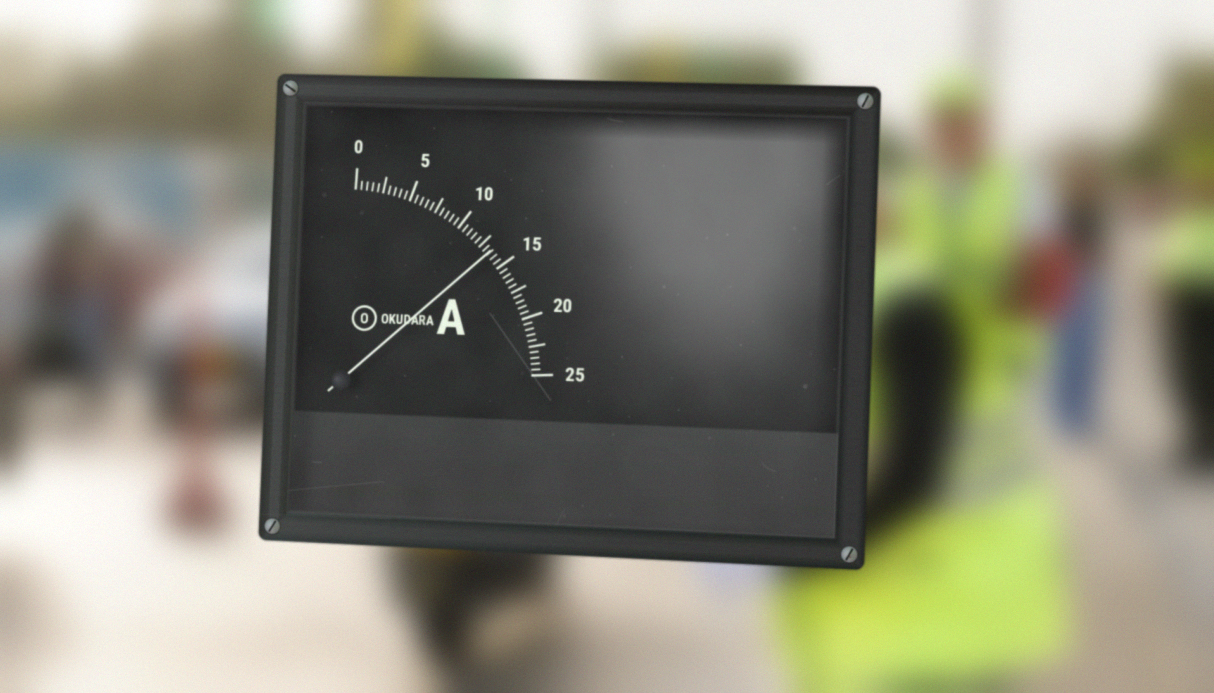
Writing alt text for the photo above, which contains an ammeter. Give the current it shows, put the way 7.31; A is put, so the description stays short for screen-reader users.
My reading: 13.5; A
